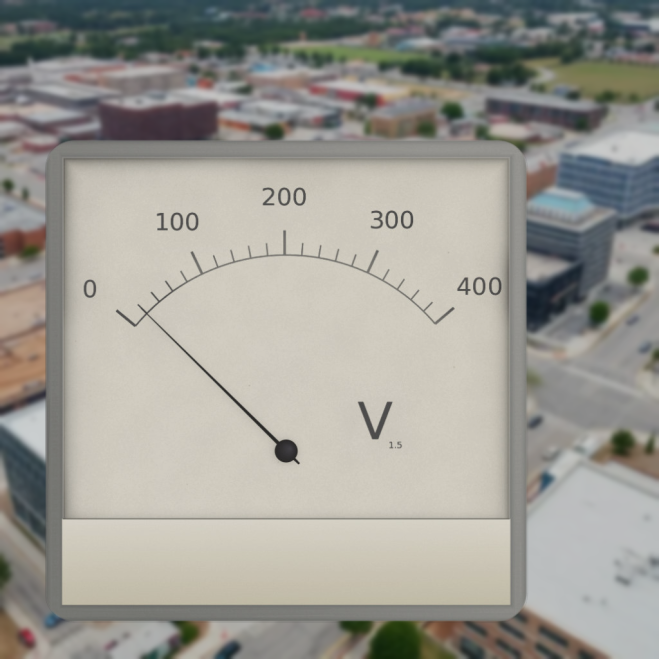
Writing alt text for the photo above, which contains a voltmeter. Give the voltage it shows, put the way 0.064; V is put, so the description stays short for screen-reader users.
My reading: 20; V
